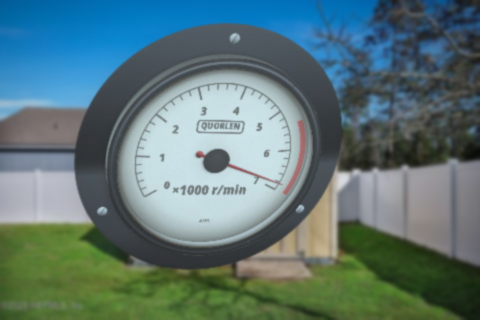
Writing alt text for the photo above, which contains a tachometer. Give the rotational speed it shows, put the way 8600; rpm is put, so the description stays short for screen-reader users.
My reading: 6800; rpm
